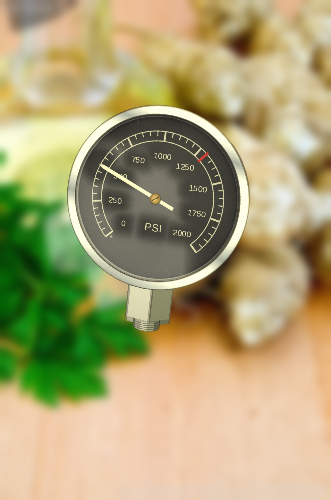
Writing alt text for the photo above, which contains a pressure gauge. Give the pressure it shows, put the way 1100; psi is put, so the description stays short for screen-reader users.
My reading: 500; psi
